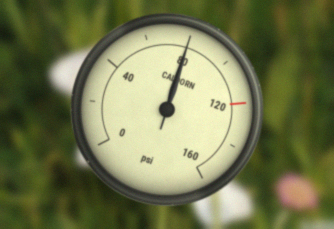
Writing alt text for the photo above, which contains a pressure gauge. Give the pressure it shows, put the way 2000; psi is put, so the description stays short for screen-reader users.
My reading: 80; psi
